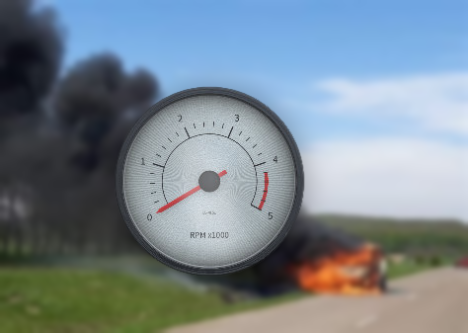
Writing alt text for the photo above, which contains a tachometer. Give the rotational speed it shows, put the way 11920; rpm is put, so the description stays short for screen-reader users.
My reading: 0; rpm
